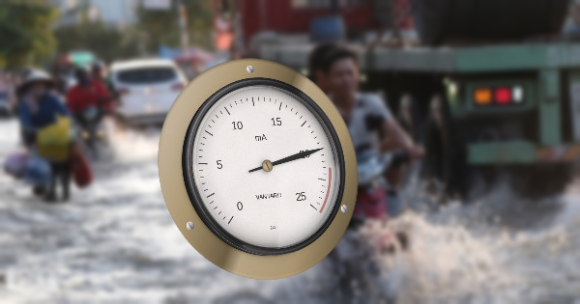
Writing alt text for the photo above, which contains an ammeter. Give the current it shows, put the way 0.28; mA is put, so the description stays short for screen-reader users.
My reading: 20; mA
